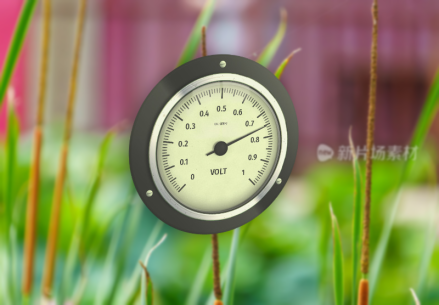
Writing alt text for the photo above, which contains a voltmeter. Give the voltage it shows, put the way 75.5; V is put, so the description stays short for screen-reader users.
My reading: 0.75; V
